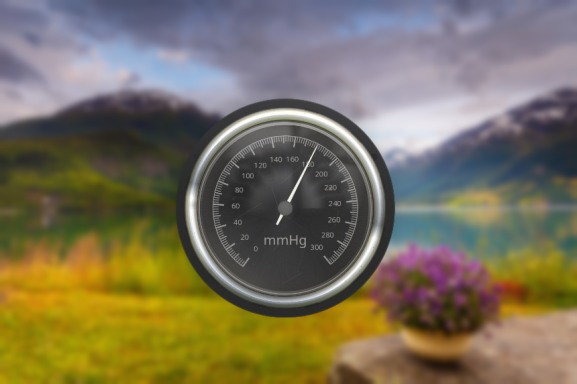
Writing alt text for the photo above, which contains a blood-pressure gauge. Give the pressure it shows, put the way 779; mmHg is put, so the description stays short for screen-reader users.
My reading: 180; mmHg
